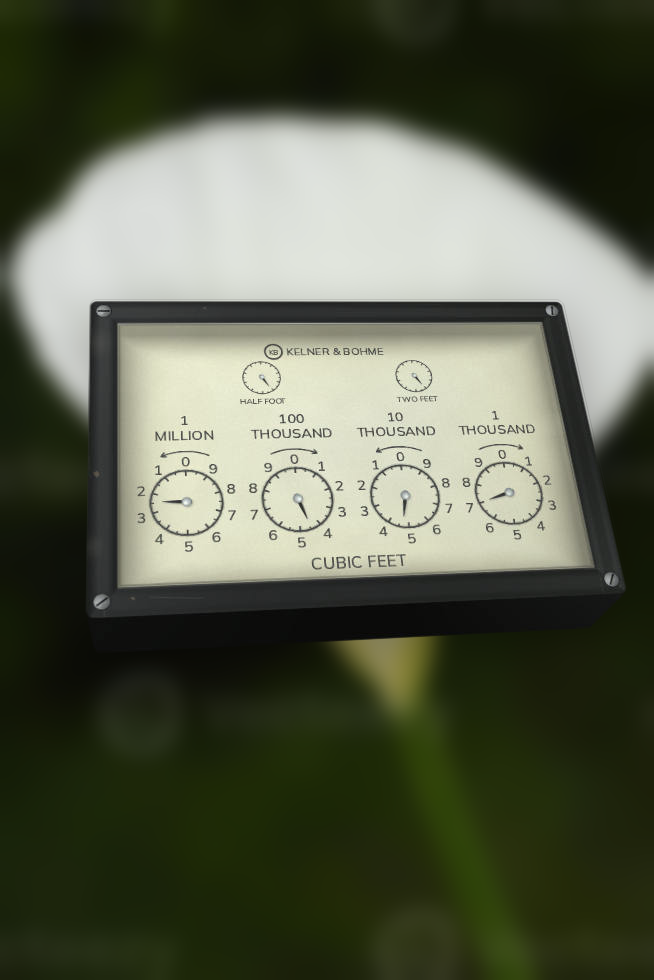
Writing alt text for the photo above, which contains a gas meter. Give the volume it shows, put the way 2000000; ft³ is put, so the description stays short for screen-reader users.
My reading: 244700; ft³
